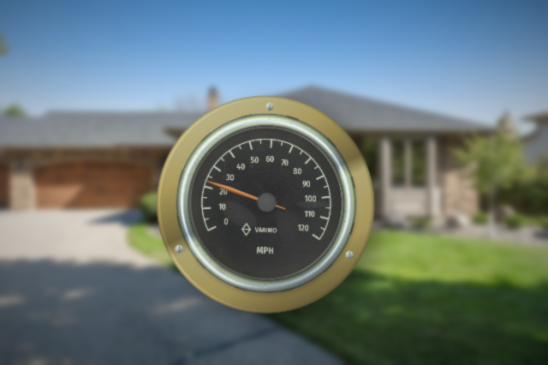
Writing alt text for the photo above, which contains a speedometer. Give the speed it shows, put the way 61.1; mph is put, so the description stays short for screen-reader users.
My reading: 22.5; mph
